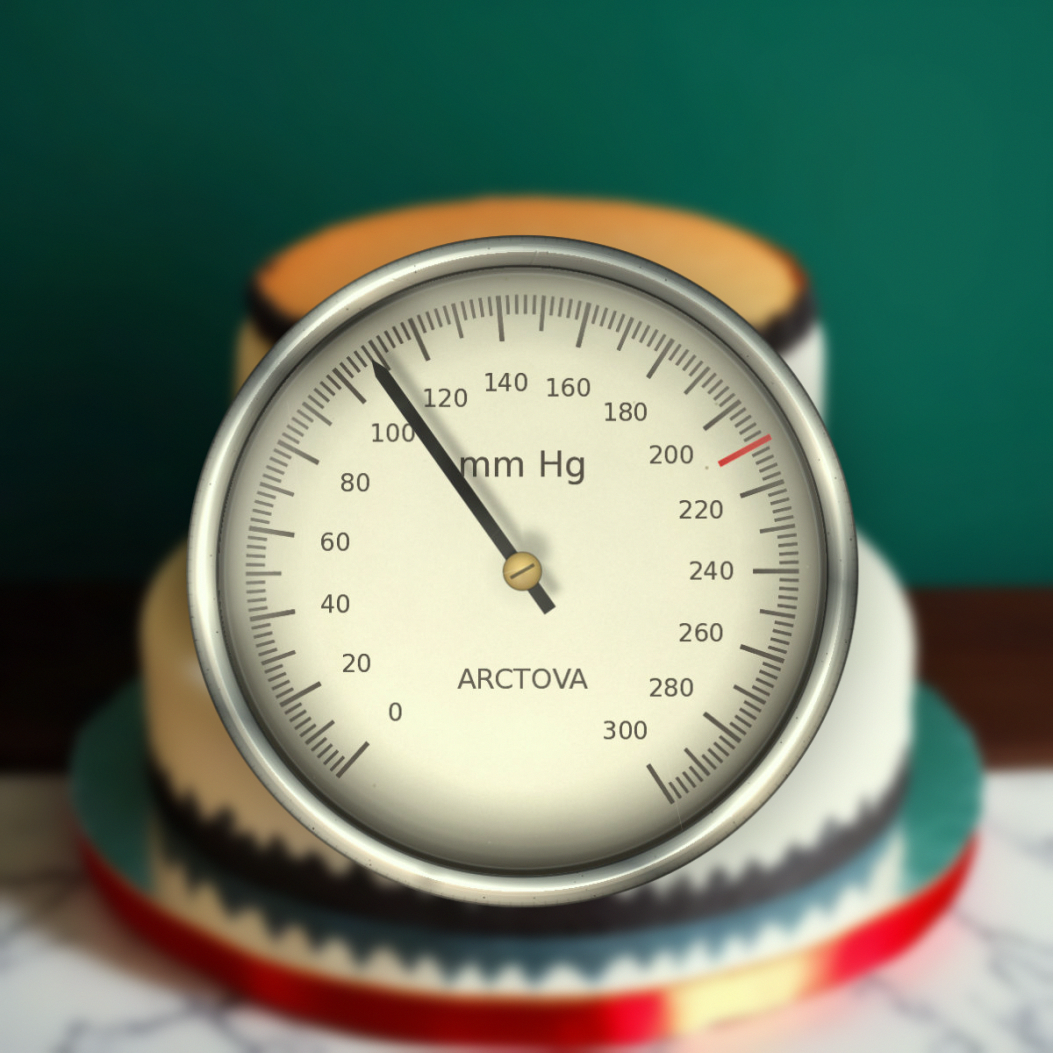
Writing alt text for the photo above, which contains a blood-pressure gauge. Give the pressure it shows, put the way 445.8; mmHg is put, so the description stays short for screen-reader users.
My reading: 108; mmHg
